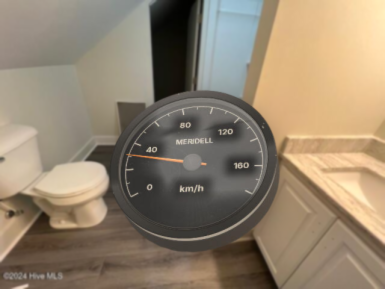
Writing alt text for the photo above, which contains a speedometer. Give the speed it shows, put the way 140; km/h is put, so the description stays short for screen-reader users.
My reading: 30; km/h
